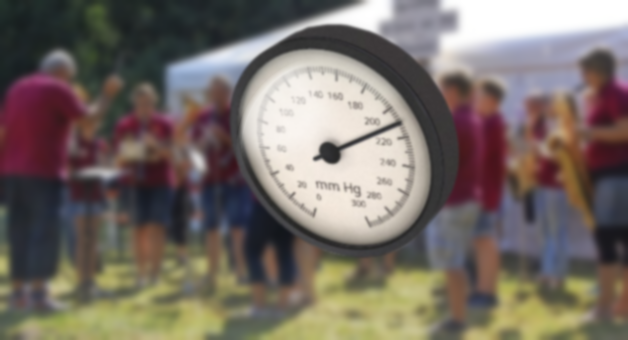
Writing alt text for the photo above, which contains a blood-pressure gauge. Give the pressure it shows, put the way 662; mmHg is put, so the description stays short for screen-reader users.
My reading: 210; mmHg
